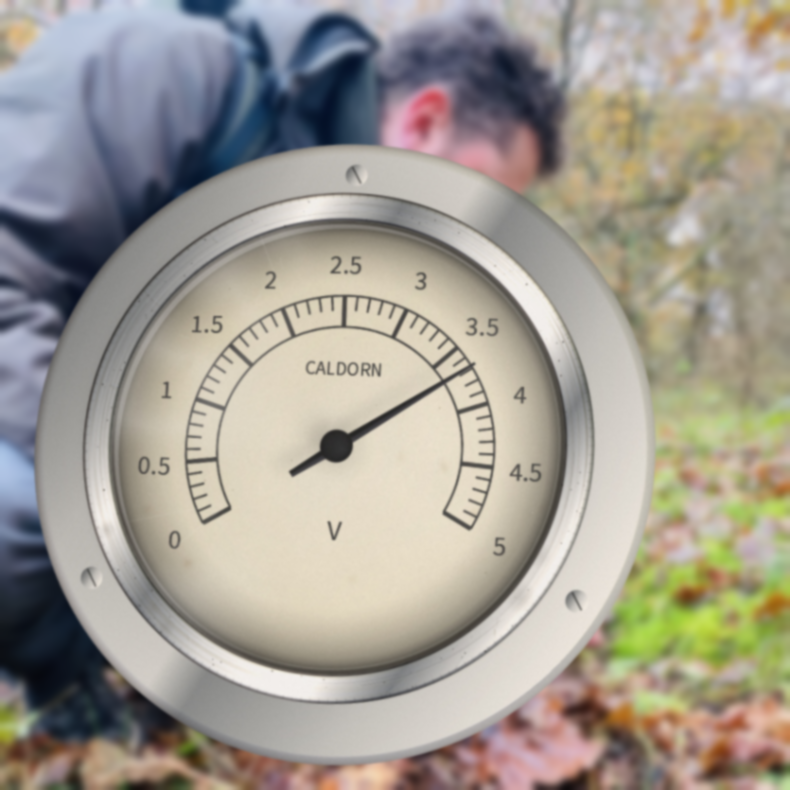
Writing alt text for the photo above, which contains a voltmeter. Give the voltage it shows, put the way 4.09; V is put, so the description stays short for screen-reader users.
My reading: 3.7; V
